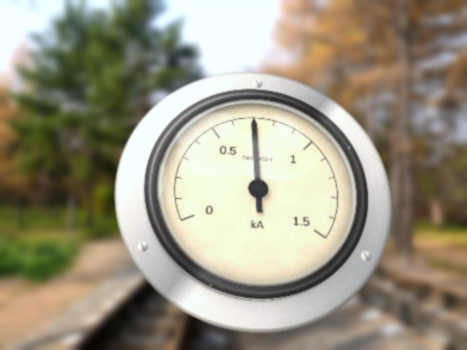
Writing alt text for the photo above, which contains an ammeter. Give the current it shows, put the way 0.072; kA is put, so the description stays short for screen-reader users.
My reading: 0.7; kA
